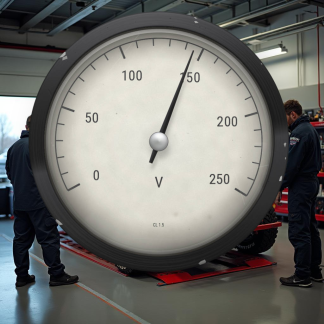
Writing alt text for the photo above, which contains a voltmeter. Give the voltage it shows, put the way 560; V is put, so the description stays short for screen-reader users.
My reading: 145; V
